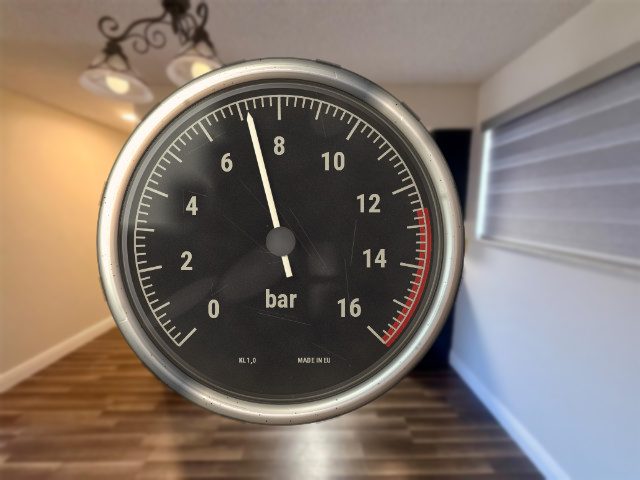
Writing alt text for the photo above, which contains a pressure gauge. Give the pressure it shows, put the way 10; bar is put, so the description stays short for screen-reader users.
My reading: 7.2; bar
